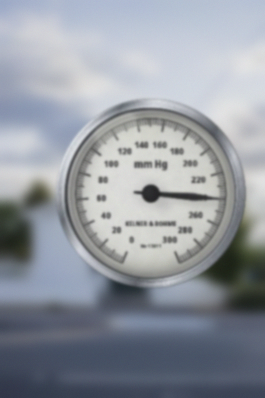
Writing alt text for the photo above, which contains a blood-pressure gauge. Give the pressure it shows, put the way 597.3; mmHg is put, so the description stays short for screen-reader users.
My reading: 240; mmHg
